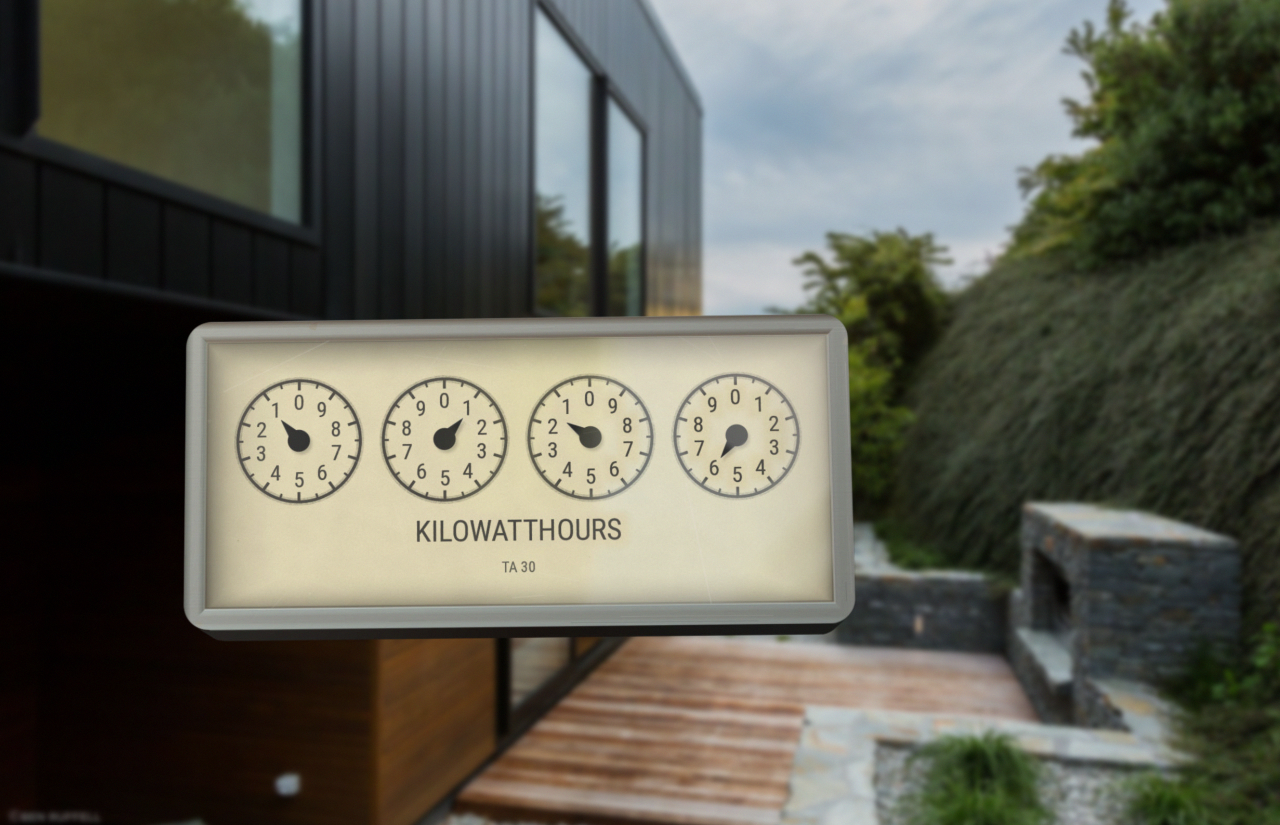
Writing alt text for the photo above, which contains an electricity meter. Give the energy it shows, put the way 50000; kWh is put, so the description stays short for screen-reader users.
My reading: 1116; kWh
